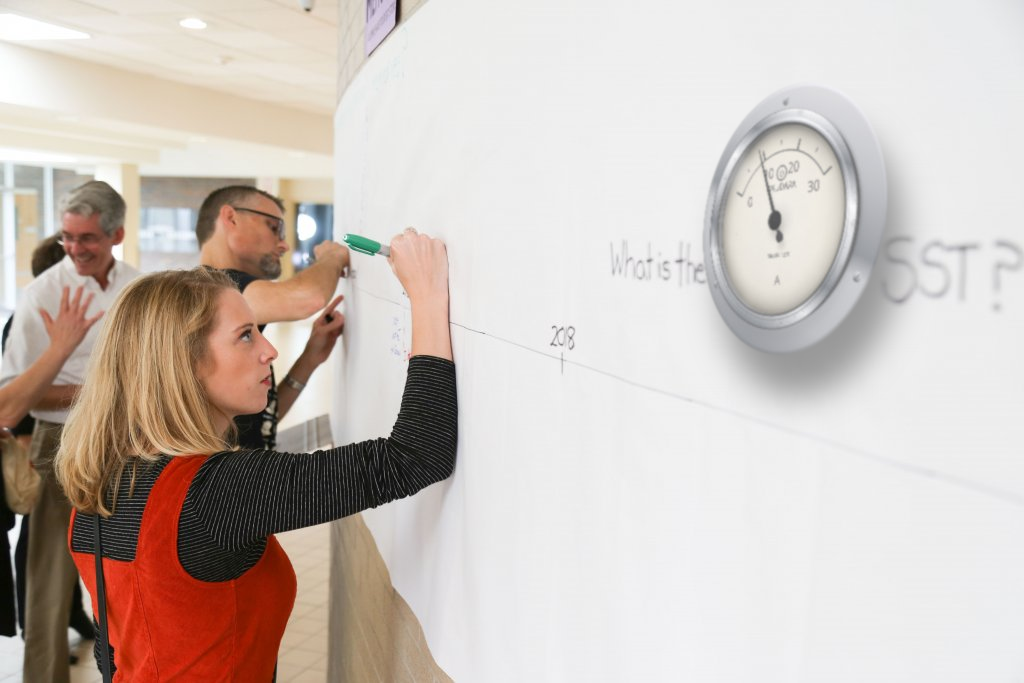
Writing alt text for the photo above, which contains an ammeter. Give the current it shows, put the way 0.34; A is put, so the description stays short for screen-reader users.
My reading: 10; A
